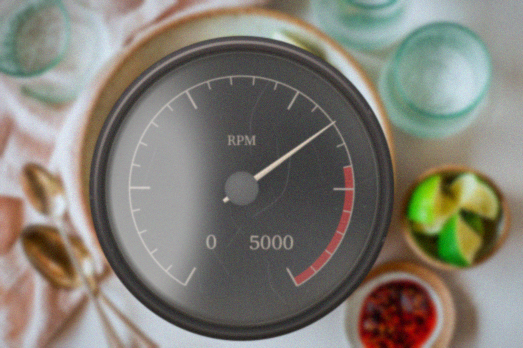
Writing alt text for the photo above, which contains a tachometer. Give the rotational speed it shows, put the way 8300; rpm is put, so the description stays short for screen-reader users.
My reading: 3400; rpm
